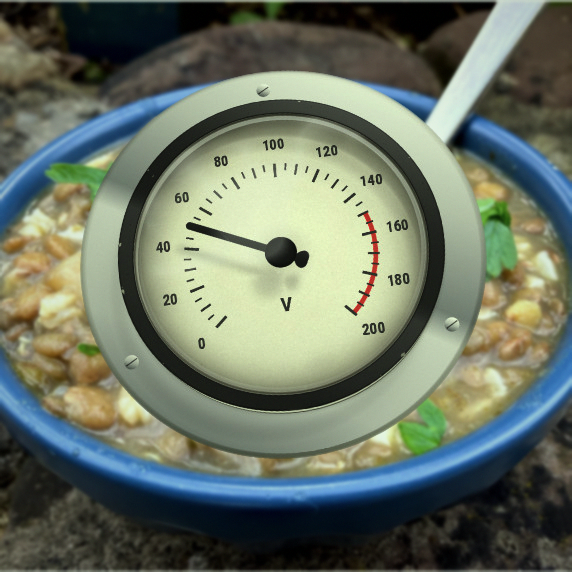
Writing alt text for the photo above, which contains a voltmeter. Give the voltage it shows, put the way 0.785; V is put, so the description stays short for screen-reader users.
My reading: 50; V
